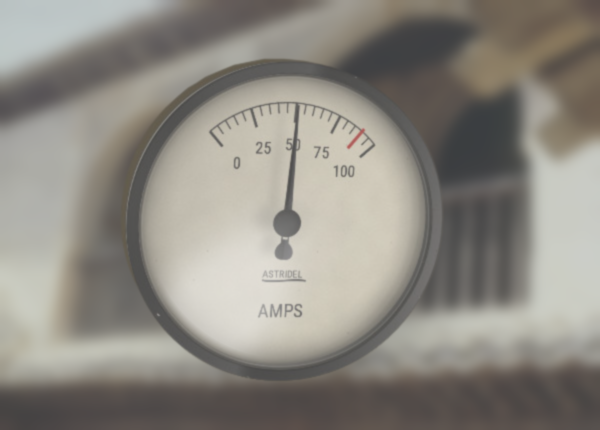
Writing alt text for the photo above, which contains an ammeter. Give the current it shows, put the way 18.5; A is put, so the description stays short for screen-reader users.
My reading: 50; A
